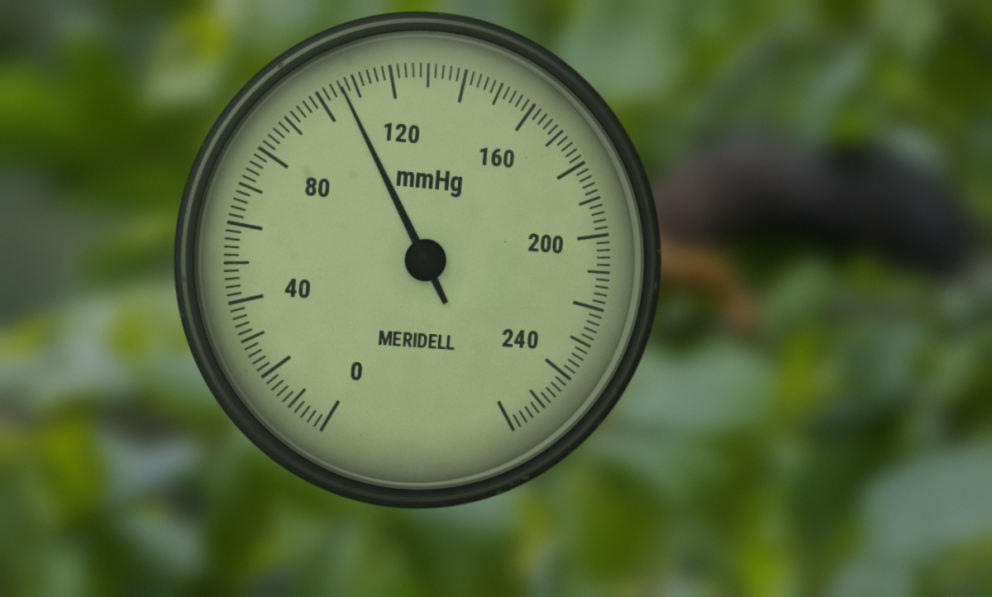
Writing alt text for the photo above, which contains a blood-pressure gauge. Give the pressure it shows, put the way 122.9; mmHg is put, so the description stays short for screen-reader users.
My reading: 106; mmHg
